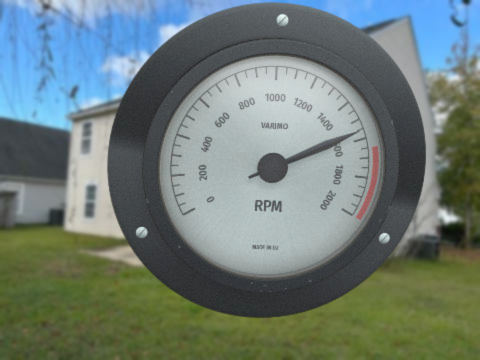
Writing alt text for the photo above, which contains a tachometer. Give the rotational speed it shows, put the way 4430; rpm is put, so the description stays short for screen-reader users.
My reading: 1550; rpm
